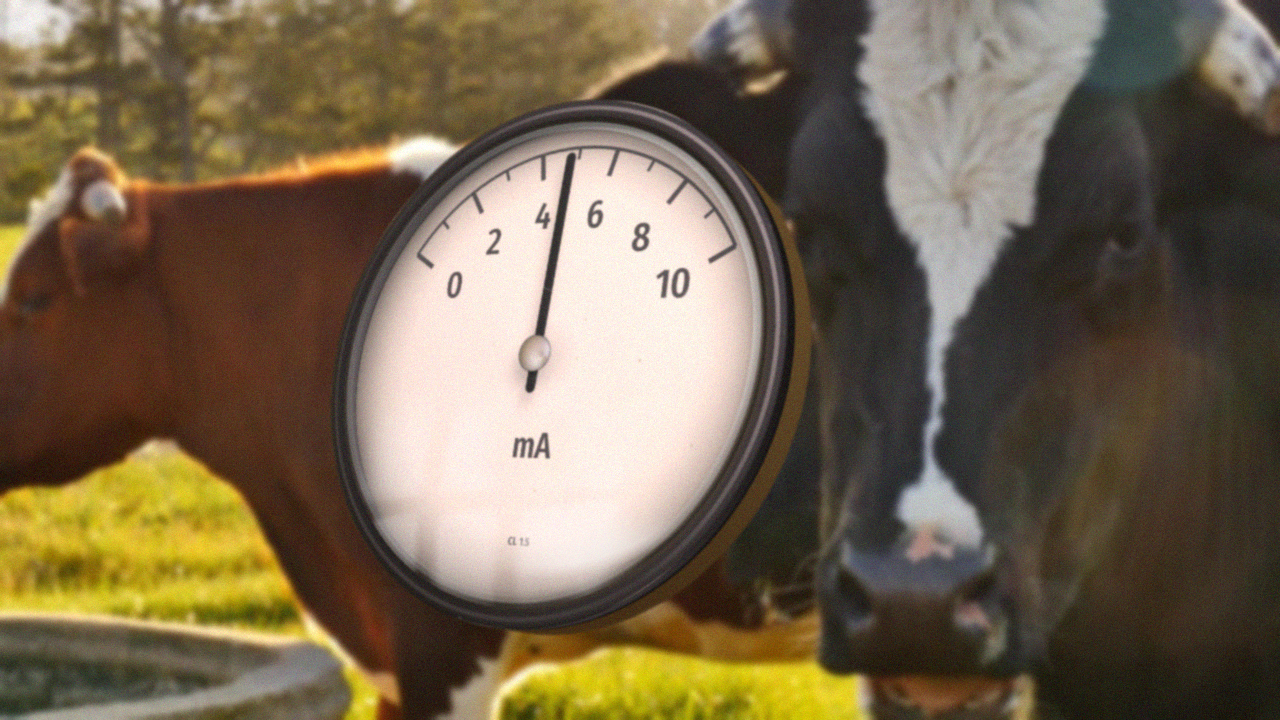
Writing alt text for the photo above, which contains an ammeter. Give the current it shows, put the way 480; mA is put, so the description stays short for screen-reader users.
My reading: 5; mA
